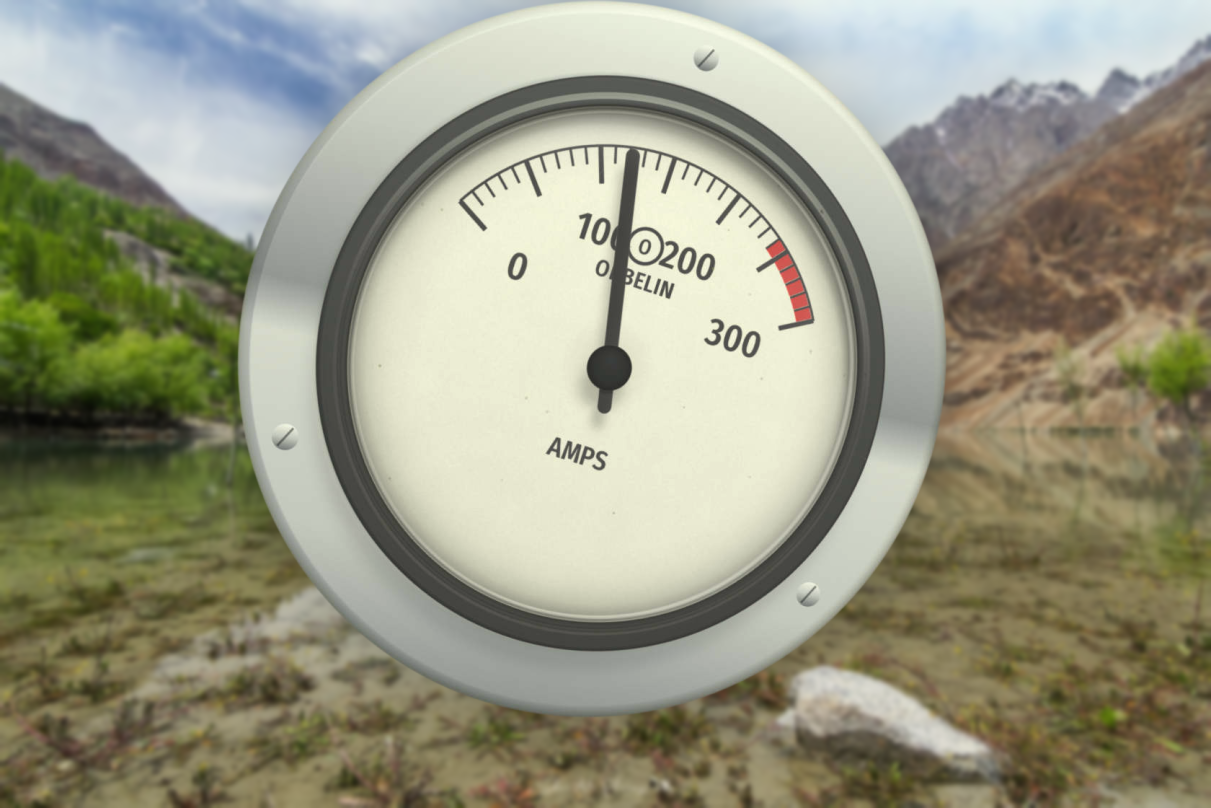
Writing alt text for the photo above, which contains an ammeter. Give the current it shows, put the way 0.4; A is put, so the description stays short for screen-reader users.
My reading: 120; A
